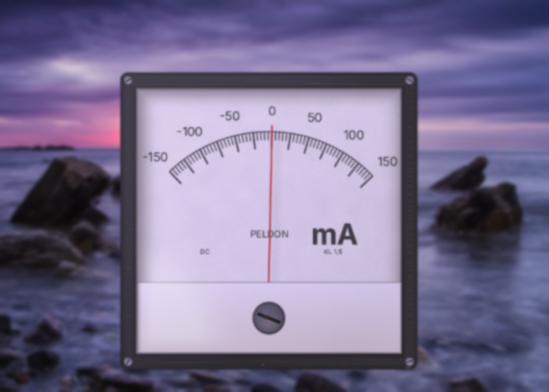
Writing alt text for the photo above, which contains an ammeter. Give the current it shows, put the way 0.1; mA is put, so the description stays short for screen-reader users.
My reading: 0; mA
